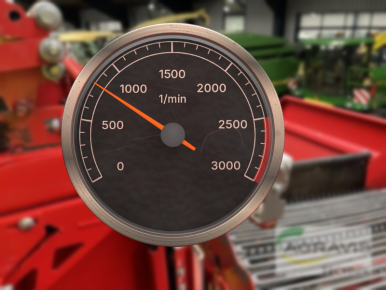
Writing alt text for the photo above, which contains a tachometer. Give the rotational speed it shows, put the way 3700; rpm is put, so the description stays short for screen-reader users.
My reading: 800; rpm
